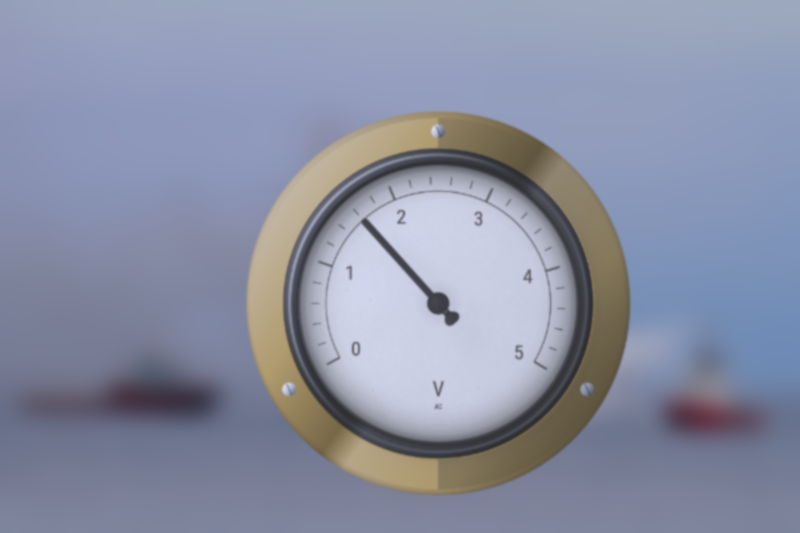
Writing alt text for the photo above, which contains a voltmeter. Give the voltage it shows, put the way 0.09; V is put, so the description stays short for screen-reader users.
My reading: 1.6; V
